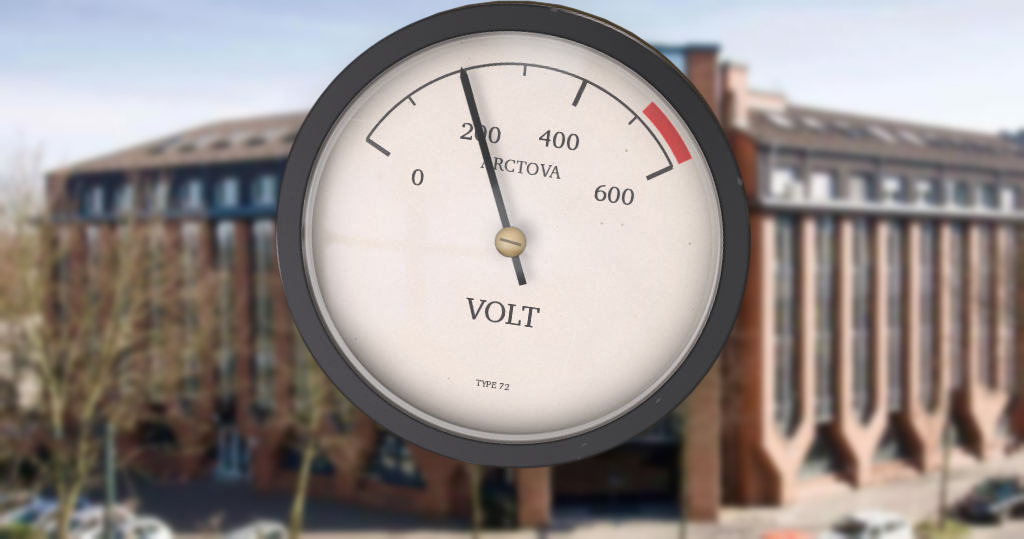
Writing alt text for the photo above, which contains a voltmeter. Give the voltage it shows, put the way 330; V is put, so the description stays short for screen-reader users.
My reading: 200; V
